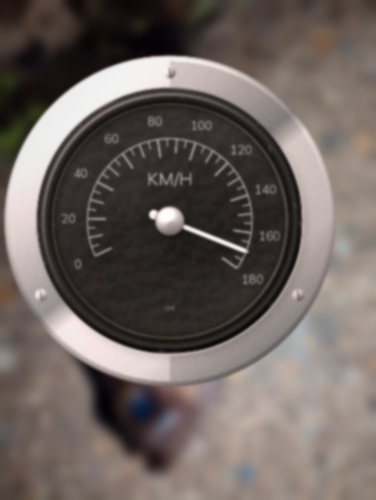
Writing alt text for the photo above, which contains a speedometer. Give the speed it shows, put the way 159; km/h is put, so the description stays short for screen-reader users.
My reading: 170; km/h
